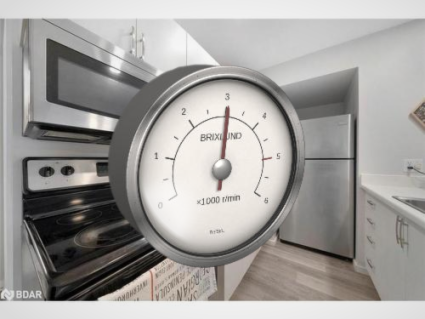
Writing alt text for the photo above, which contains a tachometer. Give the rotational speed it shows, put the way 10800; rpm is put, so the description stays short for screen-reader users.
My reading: 3000; rpm
